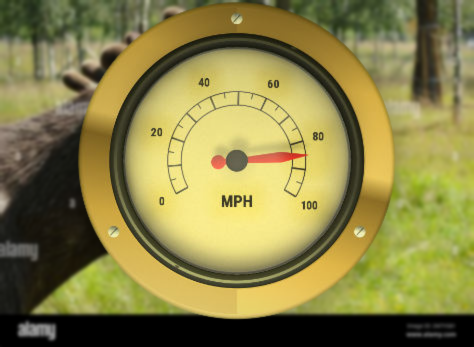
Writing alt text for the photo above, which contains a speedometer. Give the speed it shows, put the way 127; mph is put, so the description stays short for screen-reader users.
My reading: 85; mph
